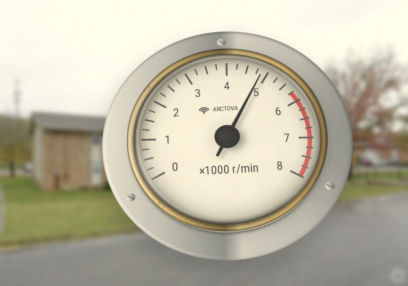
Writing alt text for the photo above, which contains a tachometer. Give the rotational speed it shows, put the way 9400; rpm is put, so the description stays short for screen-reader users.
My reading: 4875; rpm
